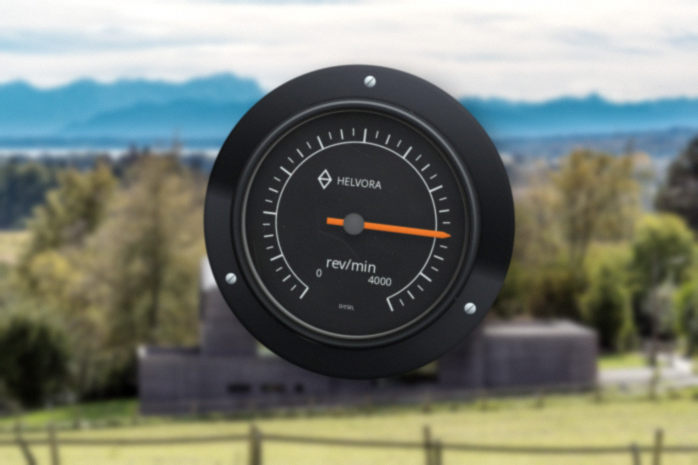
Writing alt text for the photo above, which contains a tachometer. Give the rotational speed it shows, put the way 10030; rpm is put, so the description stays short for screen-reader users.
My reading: 3200; rpm
